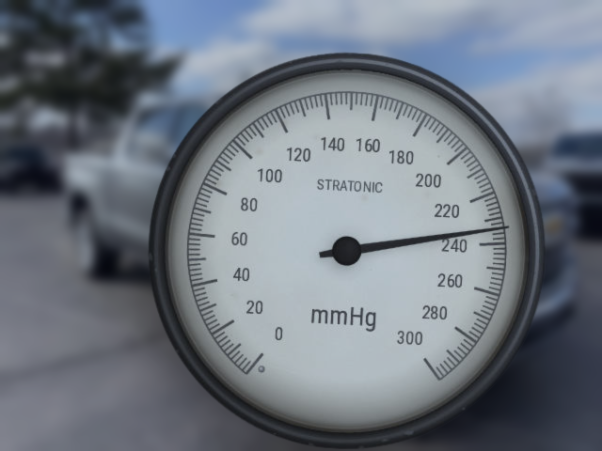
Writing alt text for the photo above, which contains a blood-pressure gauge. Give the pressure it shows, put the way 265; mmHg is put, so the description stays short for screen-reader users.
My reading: 234; mmHg
